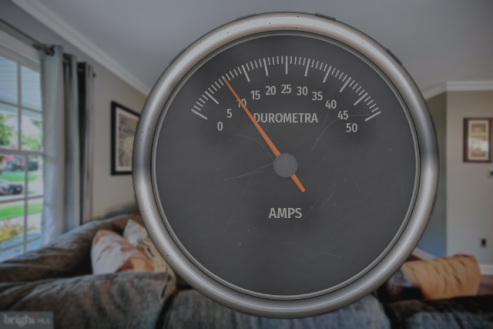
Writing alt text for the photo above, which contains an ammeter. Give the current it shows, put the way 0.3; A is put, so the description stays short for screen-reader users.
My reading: 10; A
